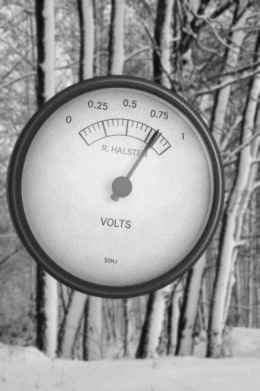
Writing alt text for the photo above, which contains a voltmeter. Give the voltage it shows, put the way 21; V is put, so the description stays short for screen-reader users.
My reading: 0.8; V
